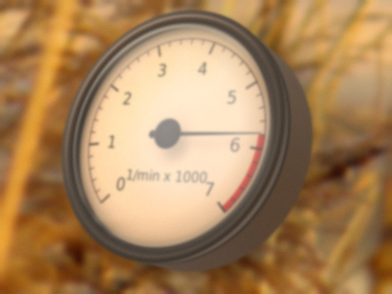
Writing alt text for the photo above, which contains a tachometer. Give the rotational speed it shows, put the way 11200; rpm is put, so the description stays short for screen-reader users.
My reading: 5800; rpm
